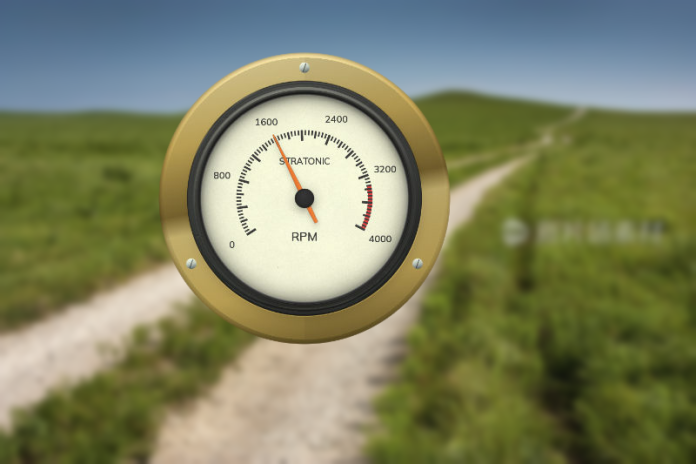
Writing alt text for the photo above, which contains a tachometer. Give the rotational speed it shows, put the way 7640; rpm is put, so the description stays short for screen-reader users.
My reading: 1600; rpm
